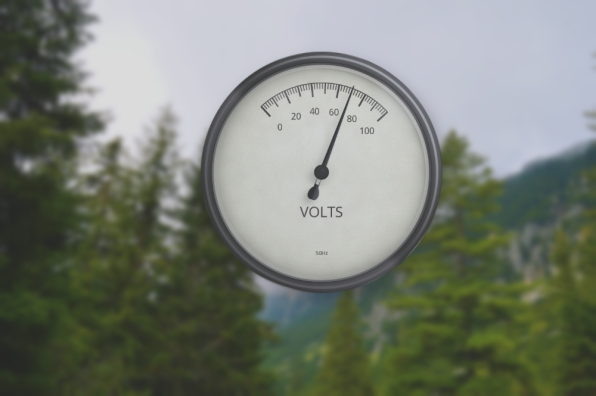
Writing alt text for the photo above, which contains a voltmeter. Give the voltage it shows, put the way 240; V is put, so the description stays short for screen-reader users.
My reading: 70; V
